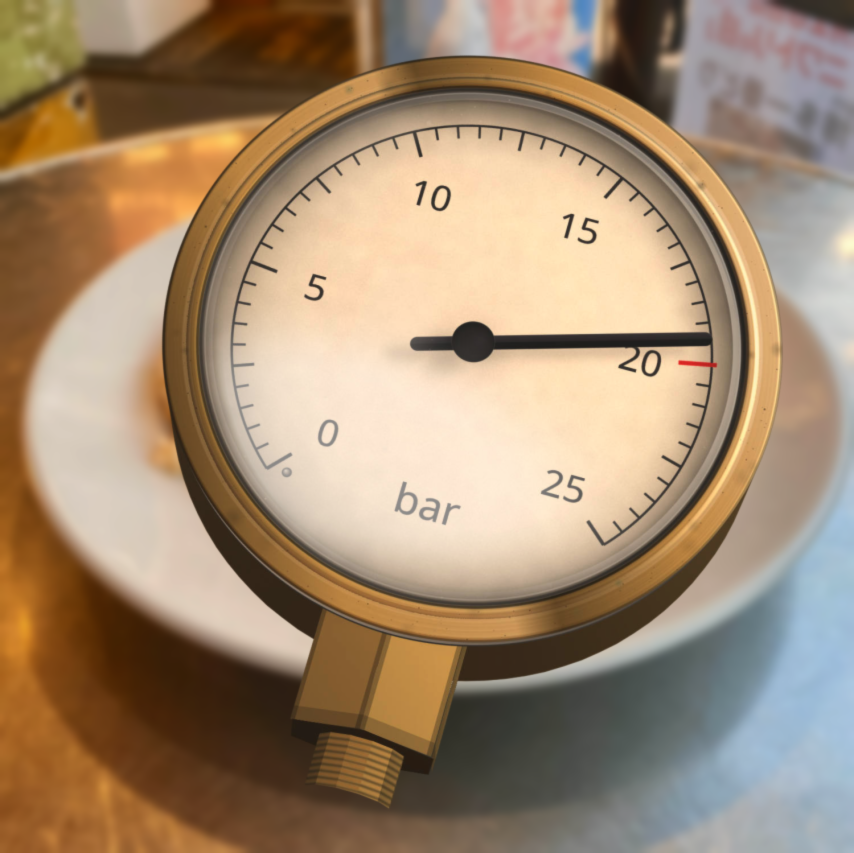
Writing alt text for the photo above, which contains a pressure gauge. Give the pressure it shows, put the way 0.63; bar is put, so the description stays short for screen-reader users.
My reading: 19.5; bar
